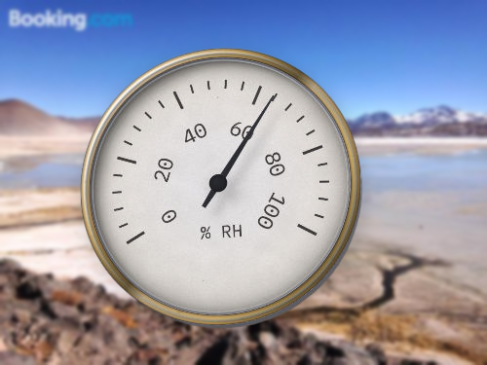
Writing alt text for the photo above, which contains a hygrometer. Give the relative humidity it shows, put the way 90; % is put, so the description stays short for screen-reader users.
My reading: 64; %
